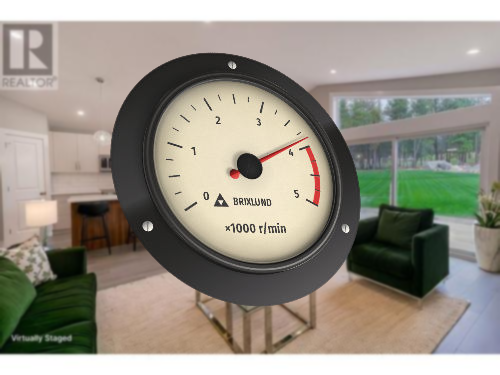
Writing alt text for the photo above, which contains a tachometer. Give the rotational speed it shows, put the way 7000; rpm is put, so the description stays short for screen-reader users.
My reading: 3875; rpm
